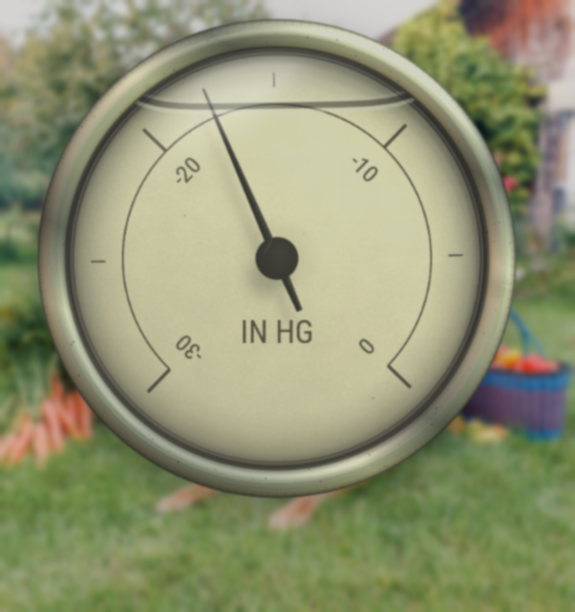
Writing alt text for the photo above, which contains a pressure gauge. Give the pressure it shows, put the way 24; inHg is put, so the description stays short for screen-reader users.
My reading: -17.5; inHg
